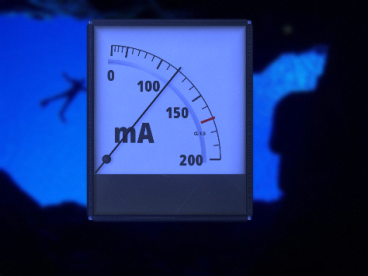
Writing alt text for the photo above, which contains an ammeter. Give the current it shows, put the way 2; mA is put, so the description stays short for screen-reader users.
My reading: 120; mA
